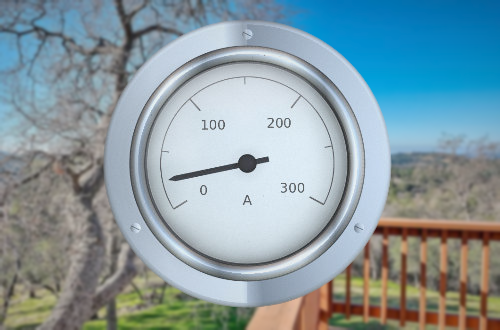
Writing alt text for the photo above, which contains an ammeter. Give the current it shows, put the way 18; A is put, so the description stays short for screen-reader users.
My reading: 25; A
